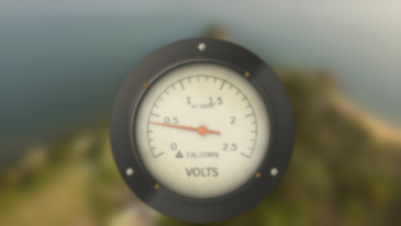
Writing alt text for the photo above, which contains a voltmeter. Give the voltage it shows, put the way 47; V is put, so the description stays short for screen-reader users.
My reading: 0.4; V
